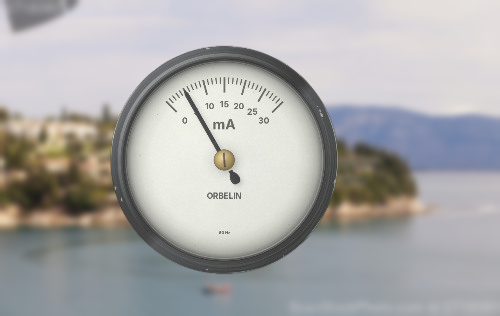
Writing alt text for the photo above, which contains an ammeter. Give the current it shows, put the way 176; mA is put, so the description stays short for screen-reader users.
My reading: 5; mA
